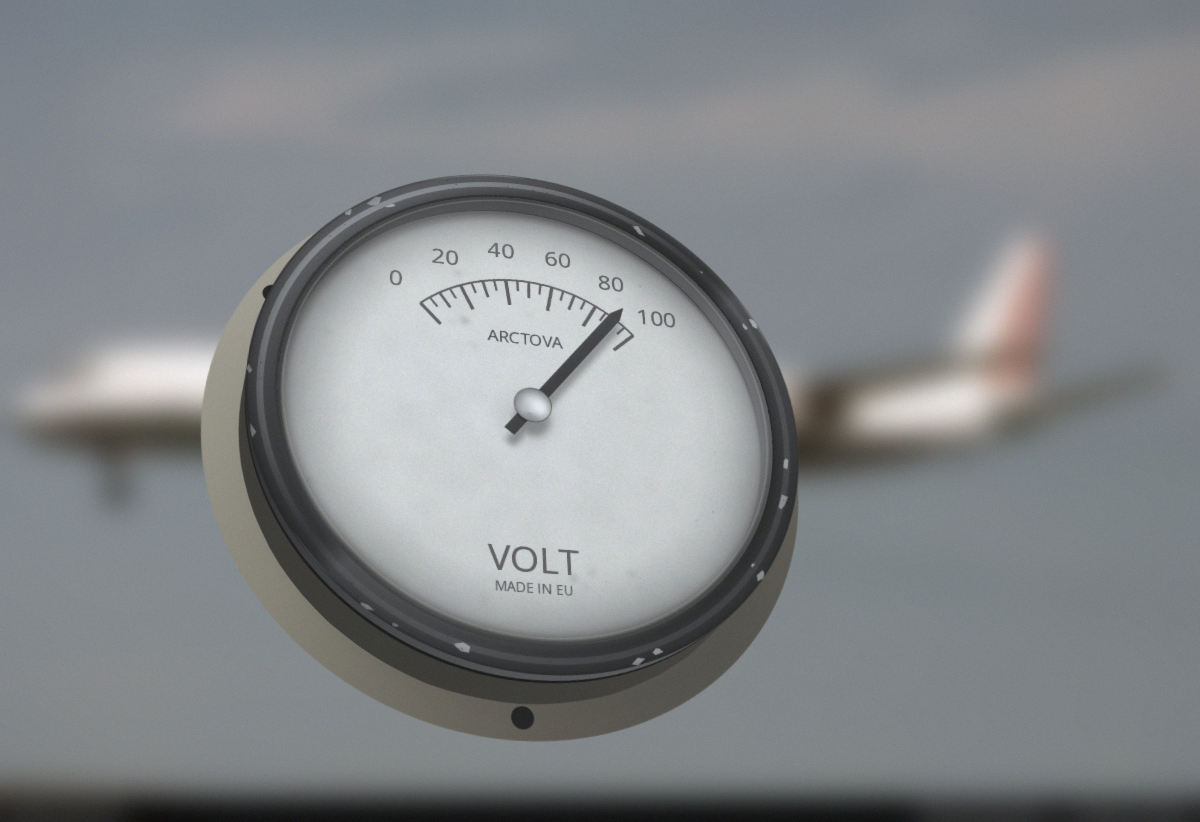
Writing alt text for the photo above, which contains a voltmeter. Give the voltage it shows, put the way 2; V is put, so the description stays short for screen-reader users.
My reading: 90; V
